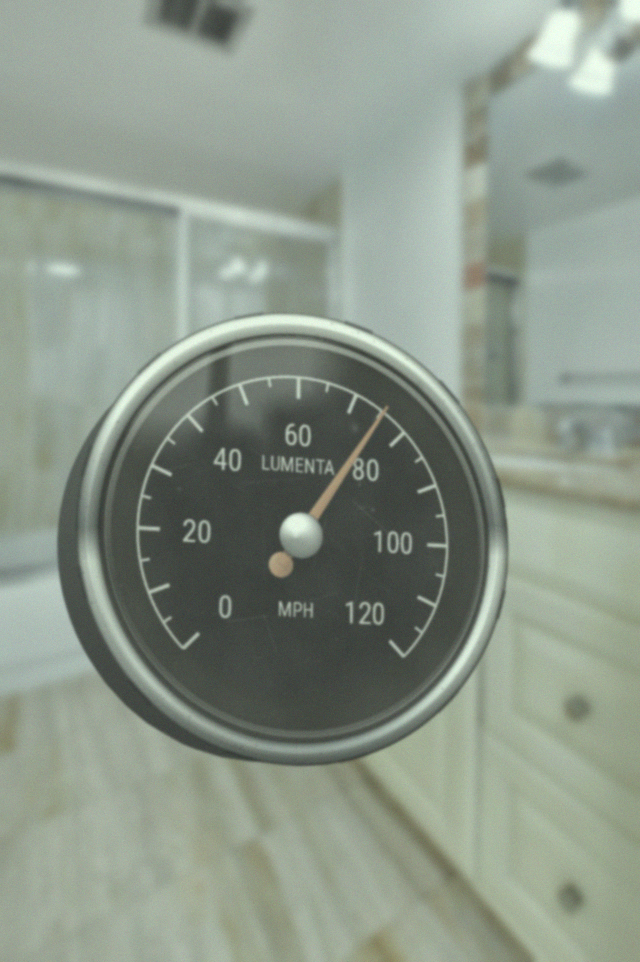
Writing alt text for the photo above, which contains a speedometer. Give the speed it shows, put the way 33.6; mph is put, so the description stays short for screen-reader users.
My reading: 75; mph
